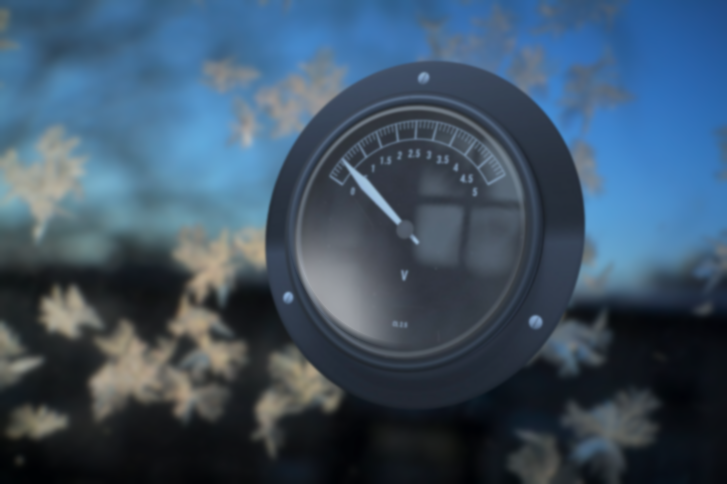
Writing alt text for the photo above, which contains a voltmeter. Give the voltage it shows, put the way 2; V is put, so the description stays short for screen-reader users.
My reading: 0.5; V
